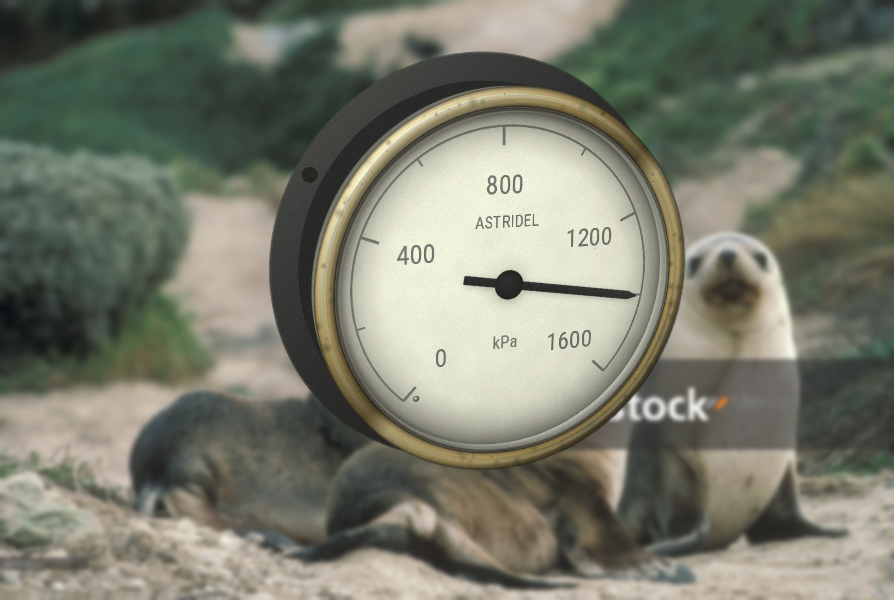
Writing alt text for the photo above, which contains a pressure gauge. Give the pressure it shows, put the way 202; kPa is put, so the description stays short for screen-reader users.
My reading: 1400; kPa
